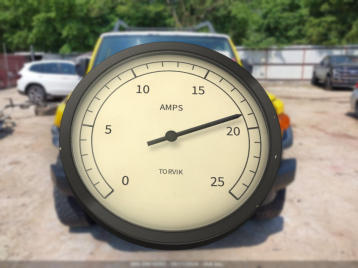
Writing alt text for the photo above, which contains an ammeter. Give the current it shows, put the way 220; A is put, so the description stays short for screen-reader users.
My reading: 19; A
